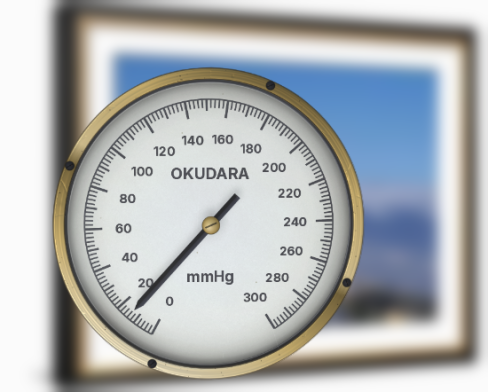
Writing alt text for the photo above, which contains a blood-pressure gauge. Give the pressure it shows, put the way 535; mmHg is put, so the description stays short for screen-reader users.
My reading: 14; mmHg
